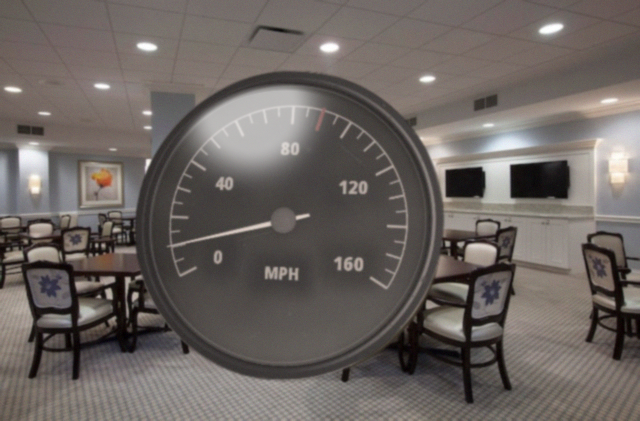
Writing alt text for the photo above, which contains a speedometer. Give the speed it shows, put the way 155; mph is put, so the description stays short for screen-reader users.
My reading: 10; mph
